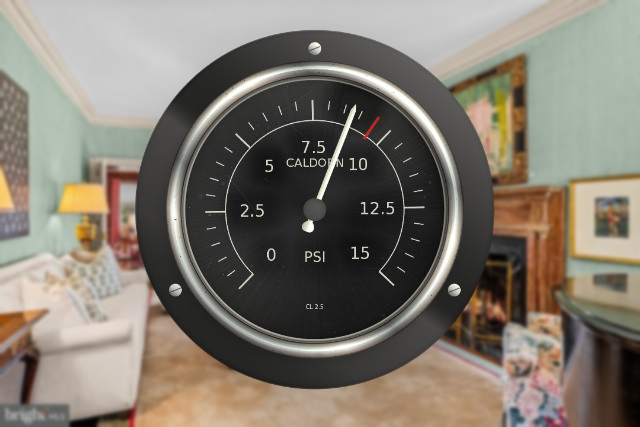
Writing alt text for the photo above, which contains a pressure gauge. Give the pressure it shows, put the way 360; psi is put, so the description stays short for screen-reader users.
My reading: 8.75; psi
